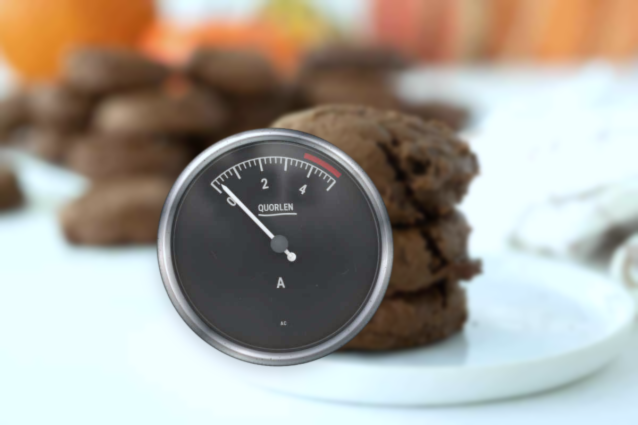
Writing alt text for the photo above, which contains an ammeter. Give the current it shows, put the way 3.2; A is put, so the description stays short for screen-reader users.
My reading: 0.2; A
